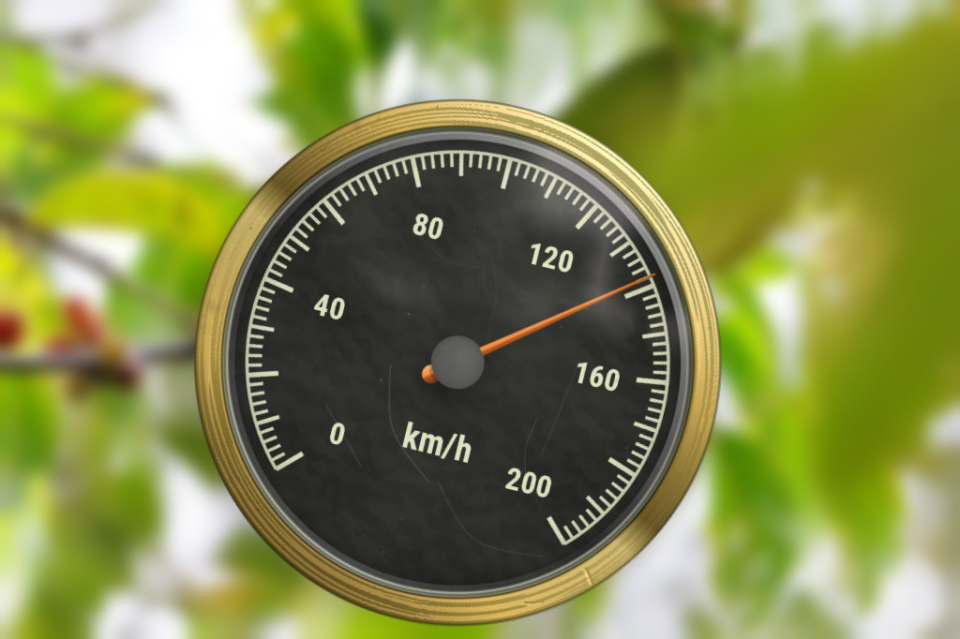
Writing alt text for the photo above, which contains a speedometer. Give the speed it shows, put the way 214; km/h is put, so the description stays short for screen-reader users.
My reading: 138; km/h
